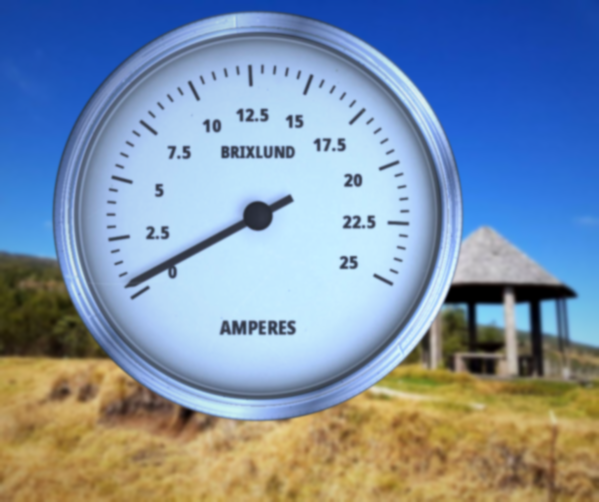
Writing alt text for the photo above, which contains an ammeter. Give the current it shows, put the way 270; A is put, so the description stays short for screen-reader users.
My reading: 0.5; A
